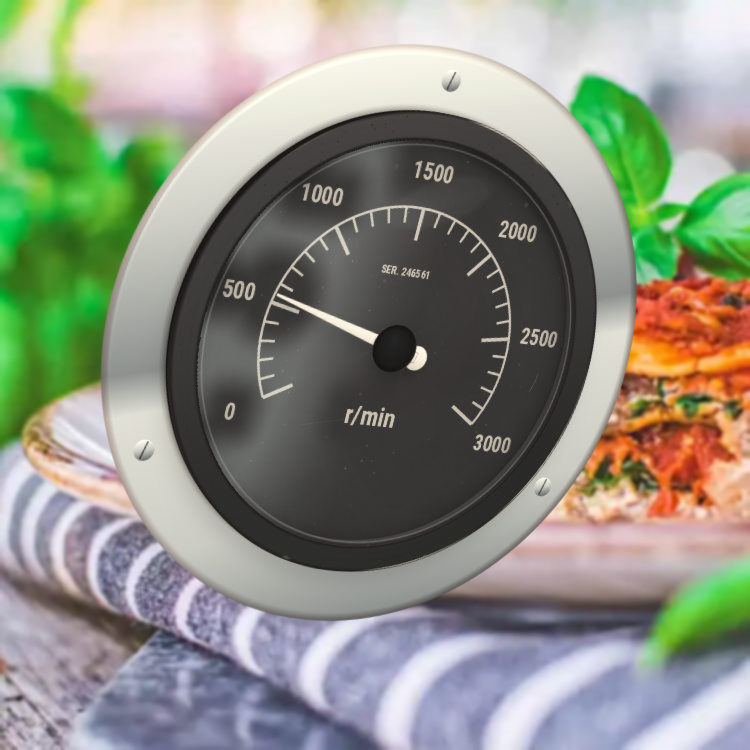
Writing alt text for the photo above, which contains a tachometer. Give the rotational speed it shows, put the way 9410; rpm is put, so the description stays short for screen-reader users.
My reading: 550; rpm
